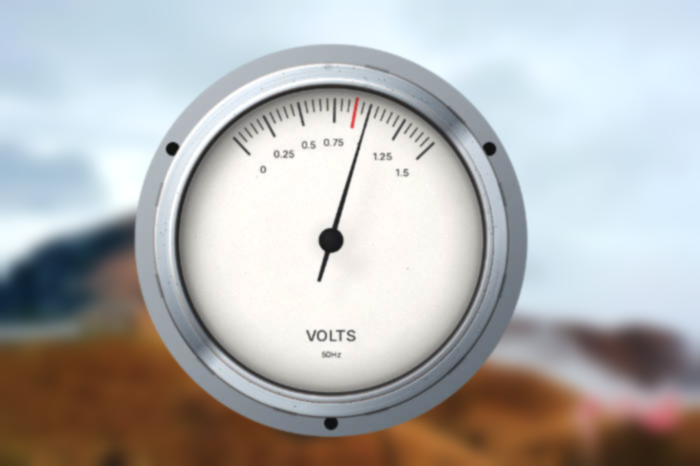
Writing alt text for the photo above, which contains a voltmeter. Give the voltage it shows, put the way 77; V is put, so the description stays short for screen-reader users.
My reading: 1; V
